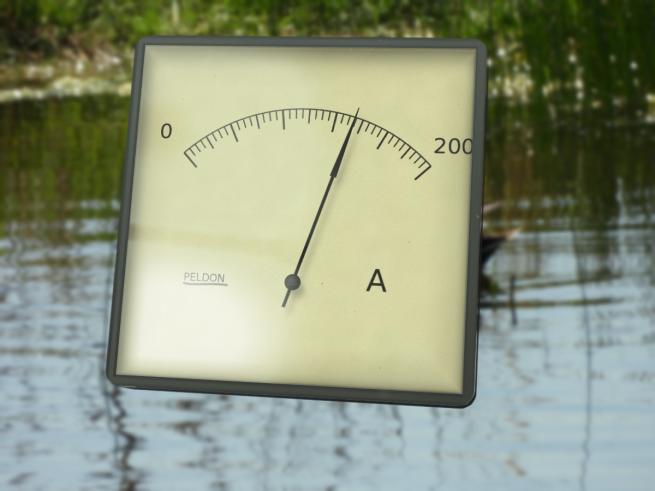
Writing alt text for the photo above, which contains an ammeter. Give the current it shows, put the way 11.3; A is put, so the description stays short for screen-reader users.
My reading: 135; A
